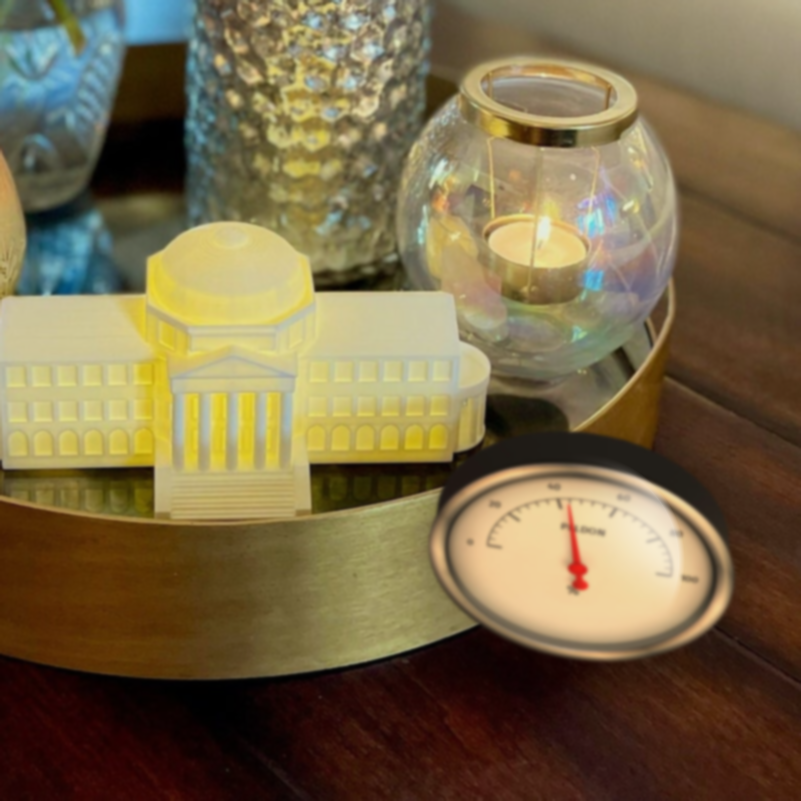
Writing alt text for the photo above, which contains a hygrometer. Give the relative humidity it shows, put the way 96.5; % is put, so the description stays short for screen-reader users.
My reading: 44; %
